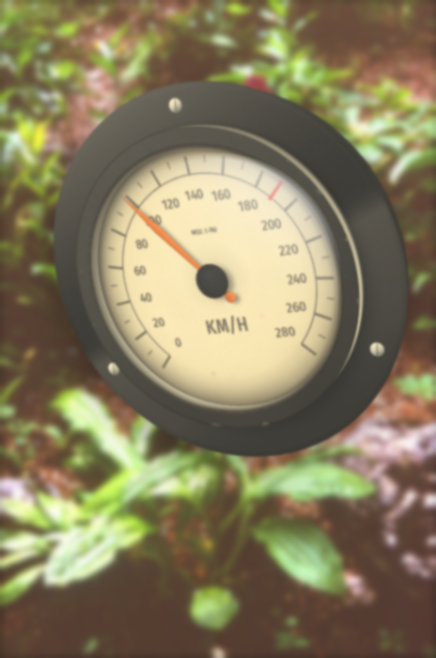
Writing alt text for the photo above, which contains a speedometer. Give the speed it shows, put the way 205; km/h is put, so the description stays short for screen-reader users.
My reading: 100; km/h
